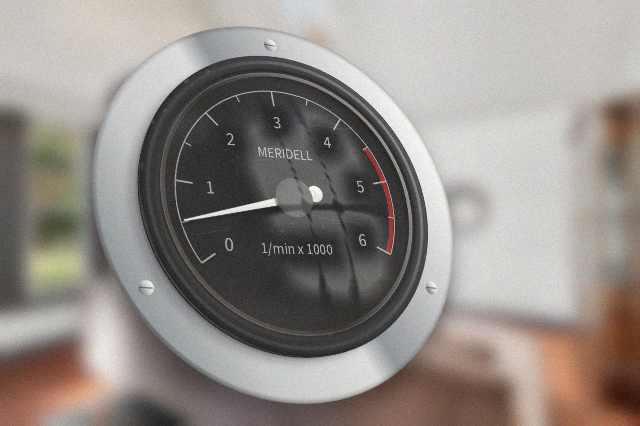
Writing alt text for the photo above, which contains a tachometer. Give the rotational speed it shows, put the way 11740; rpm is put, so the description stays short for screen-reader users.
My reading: 500; rpm
